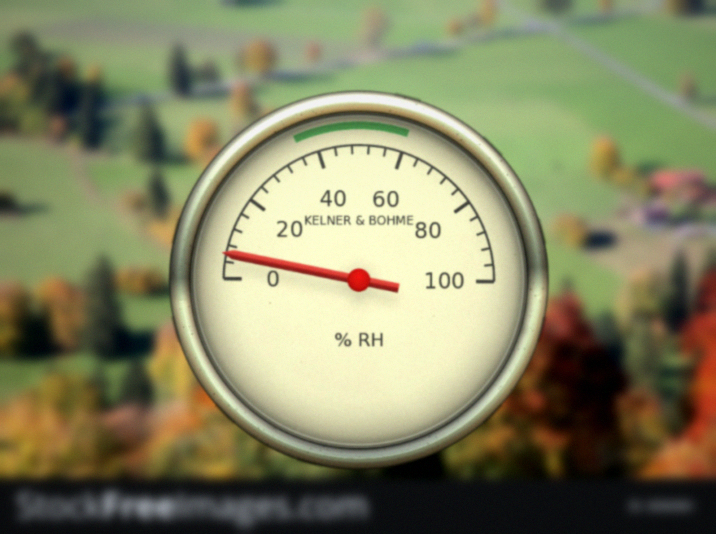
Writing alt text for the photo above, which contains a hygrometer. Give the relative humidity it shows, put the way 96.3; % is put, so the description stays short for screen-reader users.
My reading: 6; %
